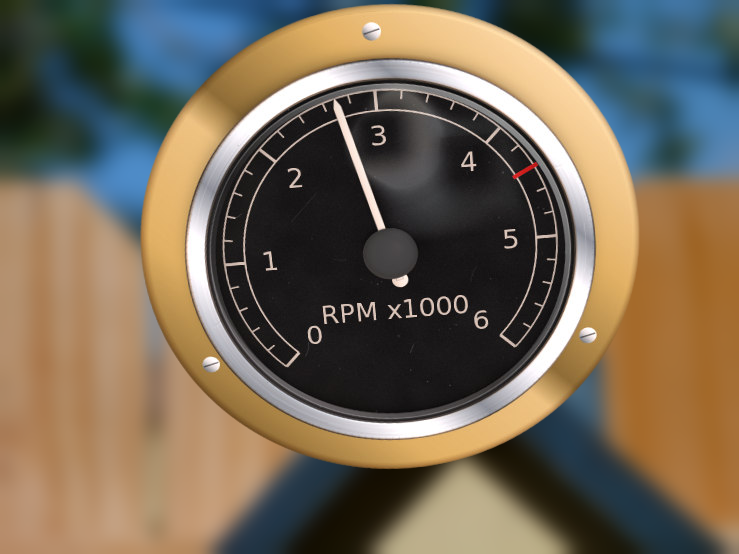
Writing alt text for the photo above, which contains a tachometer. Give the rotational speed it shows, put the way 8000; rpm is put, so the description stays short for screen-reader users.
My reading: 2700; rpm
